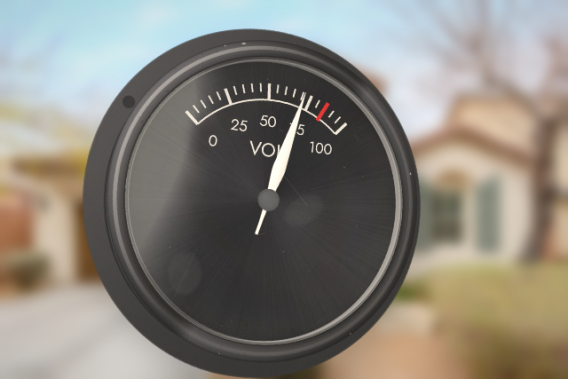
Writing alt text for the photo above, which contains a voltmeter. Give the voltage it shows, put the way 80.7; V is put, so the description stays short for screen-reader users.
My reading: 70; V
